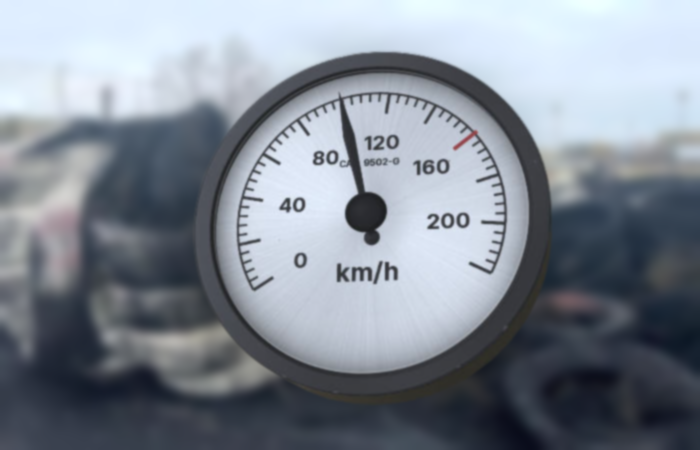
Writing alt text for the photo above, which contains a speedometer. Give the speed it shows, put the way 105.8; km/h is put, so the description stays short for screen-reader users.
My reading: 100; km/h
